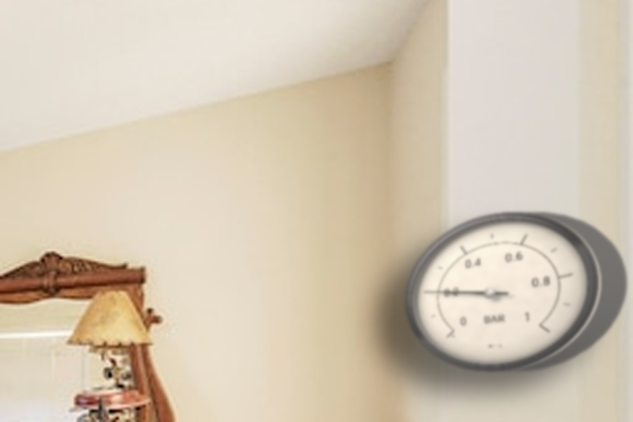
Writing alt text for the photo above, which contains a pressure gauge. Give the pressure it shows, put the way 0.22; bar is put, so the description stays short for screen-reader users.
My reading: 0.2; bar
